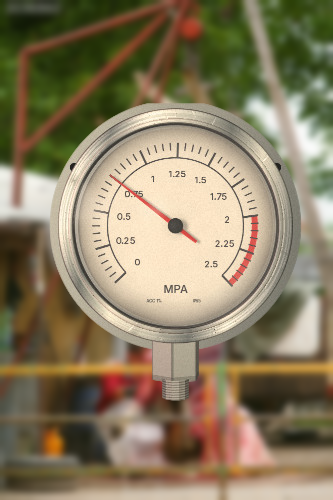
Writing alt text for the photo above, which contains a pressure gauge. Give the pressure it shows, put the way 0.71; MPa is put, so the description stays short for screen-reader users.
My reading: 0.75; MPa
